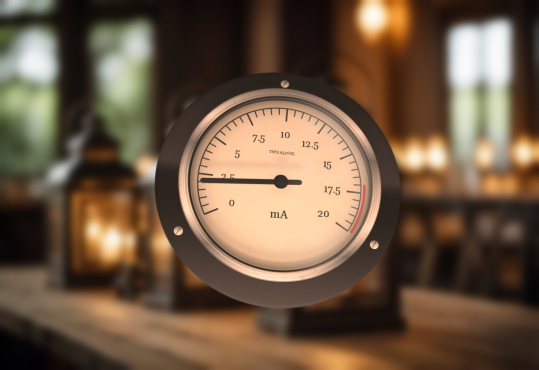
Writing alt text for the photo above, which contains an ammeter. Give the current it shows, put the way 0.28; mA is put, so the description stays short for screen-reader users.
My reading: 2; mA
